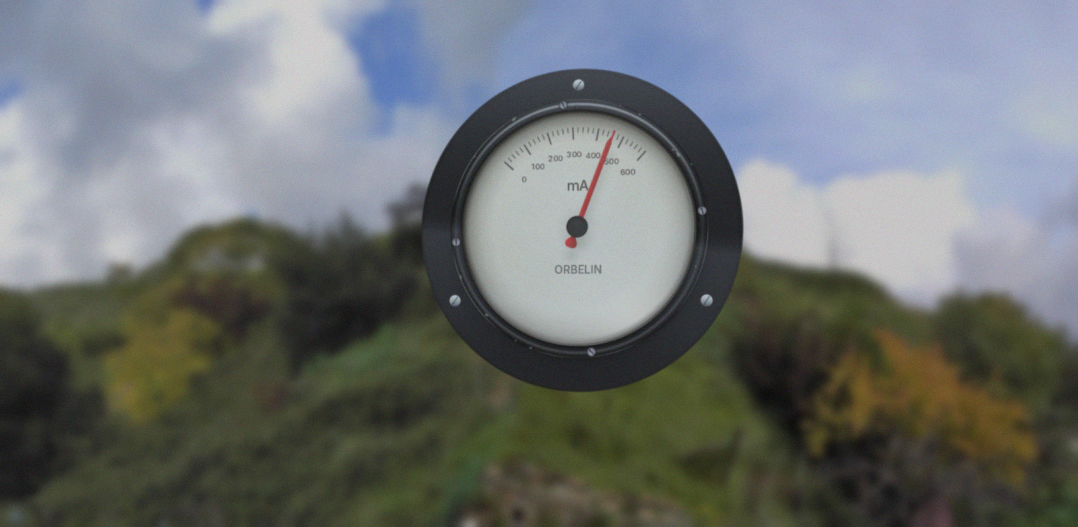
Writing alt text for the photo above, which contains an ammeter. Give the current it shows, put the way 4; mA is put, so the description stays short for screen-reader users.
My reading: 460; mA
